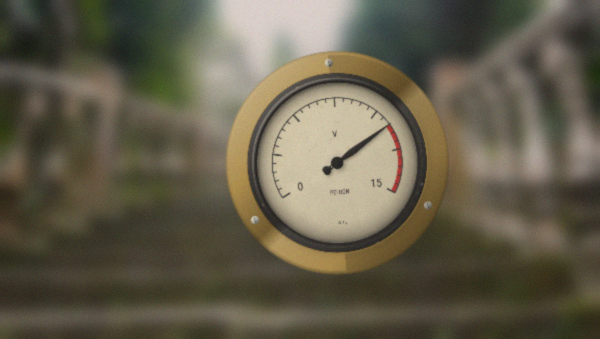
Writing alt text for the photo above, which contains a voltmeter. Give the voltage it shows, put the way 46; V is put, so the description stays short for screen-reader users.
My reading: 11; V
